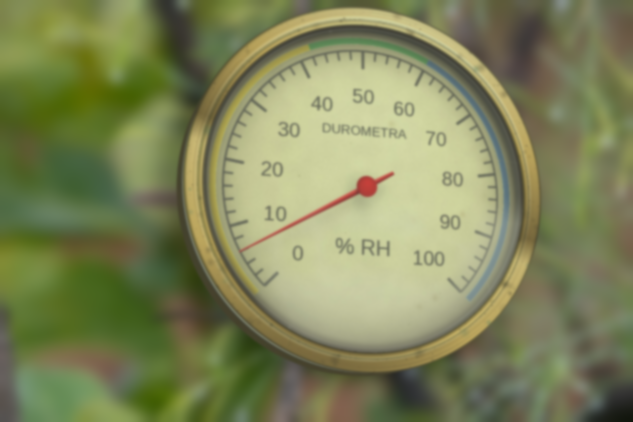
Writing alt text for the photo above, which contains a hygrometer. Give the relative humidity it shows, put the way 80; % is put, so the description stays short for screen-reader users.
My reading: 6; %
